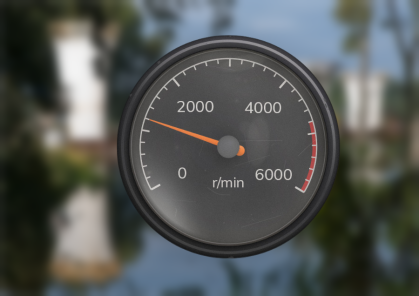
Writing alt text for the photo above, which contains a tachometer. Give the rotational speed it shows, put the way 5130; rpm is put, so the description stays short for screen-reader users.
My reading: 1200; rpm
